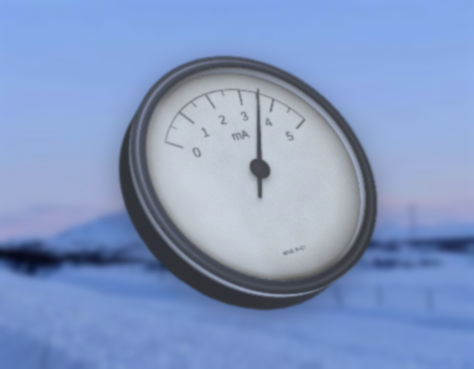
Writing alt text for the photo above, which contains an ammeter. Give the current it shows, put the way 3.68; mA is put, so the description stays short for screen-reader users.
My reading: 3.5; mA
